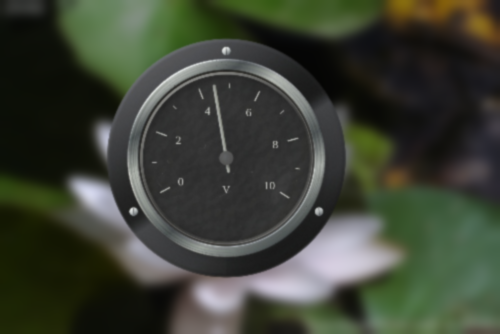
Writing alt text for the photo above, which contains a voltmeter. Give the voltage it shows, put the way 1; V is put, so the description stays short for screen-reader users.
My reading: 4.5; V
